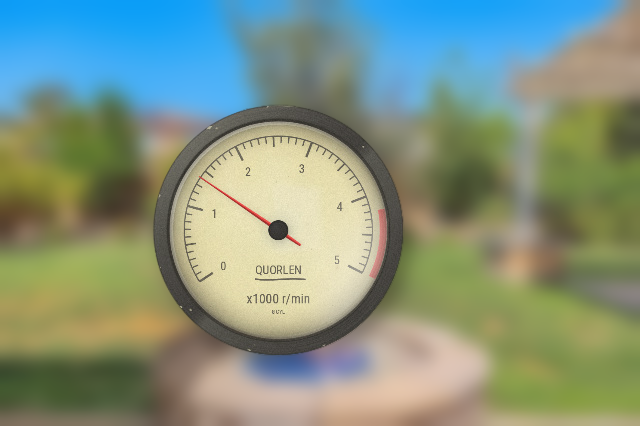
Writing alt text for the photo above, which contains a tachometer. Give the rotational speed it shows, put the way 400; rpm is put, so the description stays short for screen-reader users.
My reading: 1400; rpm
